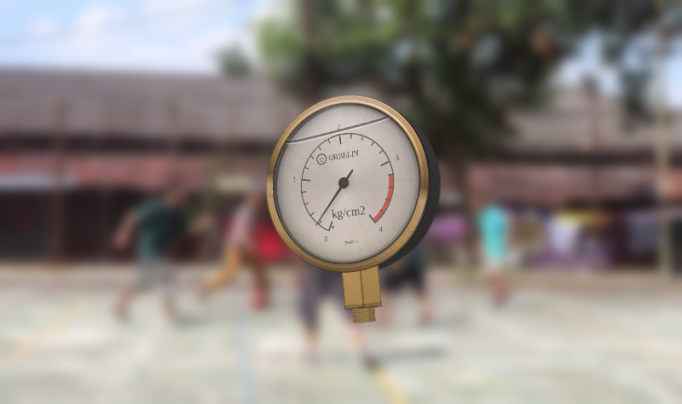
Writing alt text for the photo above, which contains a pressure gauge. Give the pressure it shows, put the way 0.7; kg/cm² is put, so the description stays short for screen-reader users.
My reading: 0.2; kg/cm²
